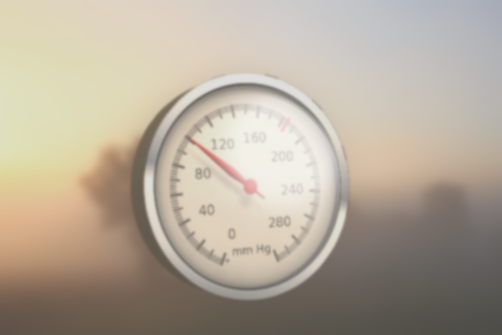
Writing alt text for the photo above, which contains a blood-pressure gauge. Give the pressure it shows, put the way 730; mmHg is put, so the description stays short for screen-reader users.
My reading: 100; mmHg
